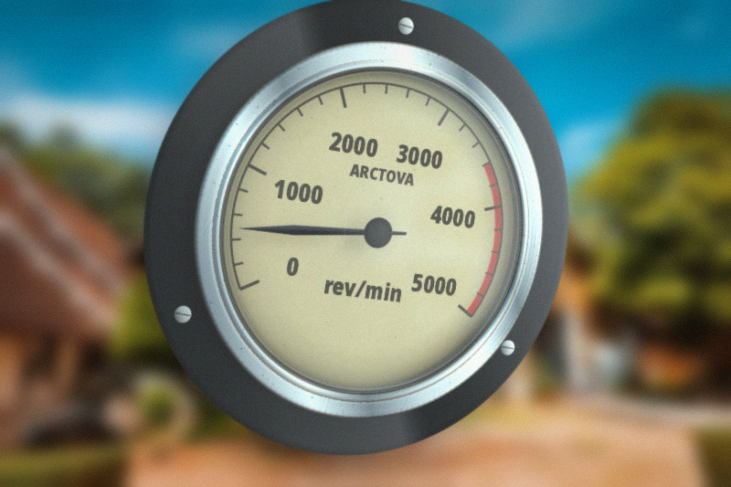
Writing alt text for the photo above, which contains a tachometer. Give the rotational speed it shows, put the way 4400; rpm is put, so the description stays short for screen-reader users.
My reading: 500; rpm
